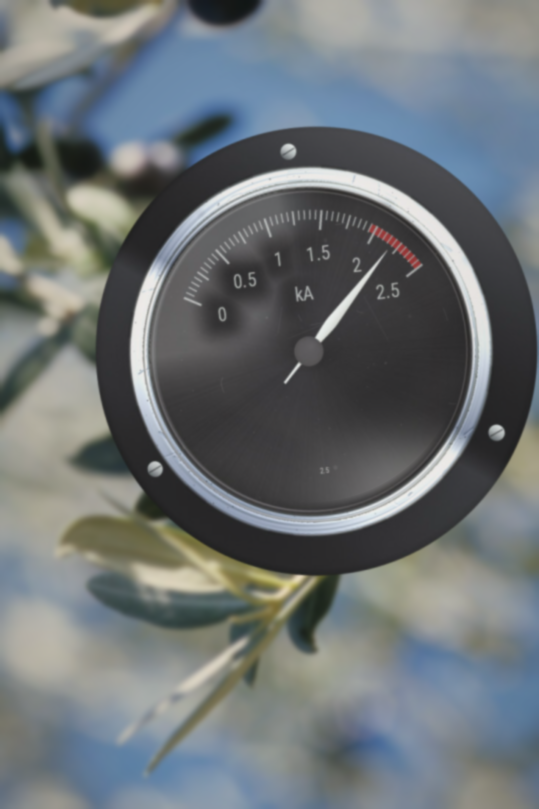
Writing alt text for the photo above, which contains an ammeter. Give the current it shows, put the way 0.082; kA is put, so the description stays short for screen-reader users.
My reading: 2.2; kA
